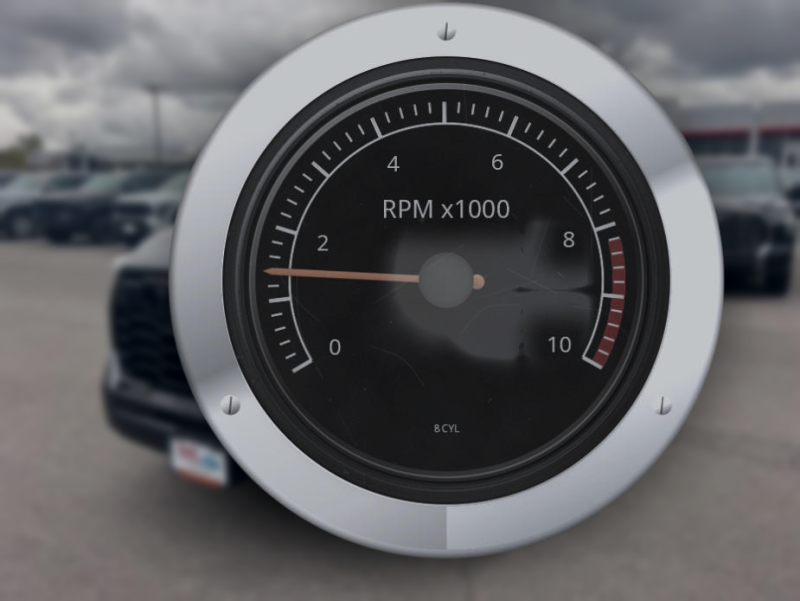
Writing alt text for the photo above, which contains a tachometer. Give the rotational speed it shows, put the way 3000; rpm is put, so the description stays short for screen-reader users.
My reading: 1400; rpm
